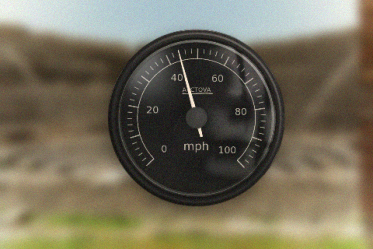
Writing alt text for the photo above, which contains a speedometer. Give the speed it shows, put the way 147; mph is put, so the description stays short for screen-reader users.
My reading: 44; mph
